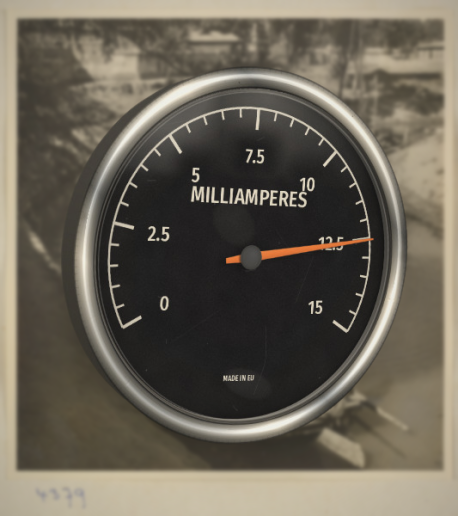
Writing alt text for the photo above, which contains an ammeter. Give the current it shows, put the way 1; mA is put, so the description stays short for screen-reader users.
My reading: 12.5; mA
